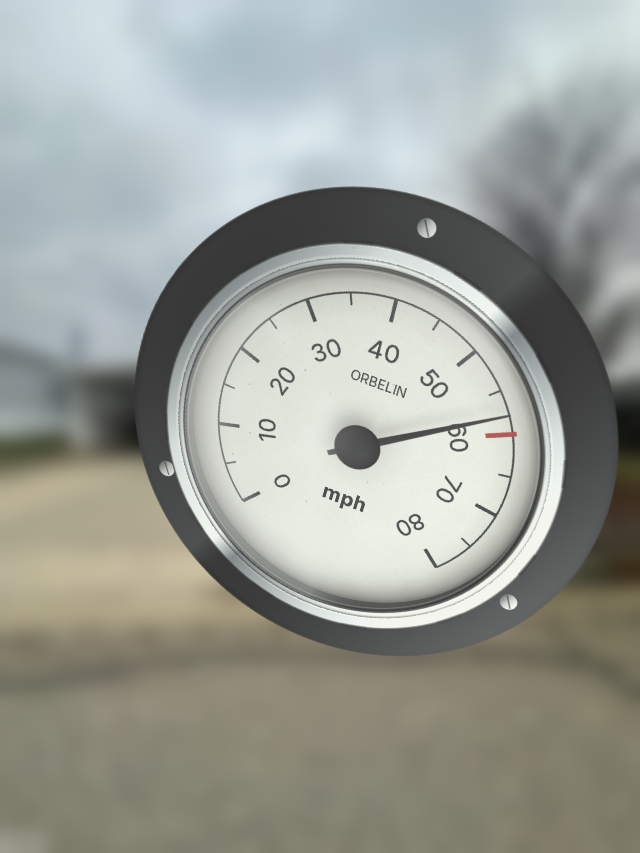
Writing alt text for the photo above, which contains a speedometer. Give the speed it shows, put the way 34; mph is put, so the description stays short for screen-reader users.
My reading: 57.5; mph
